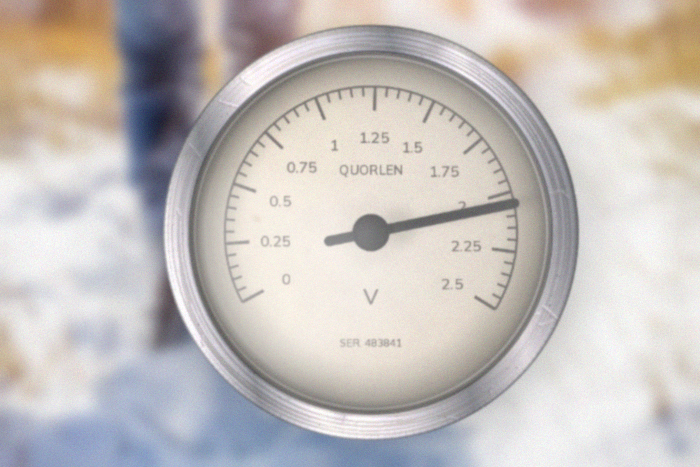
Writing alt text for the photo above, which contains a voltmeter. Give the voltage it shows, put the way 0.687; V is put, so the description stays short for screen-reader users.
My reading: 2.05; V
